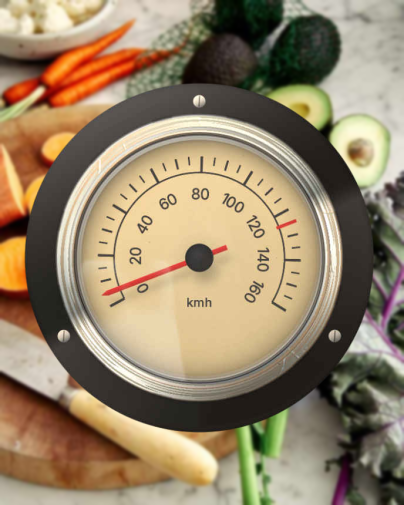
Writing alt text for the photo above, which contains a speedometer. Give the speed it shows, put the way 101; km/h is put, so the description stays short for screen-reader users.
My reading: 5; km/h
